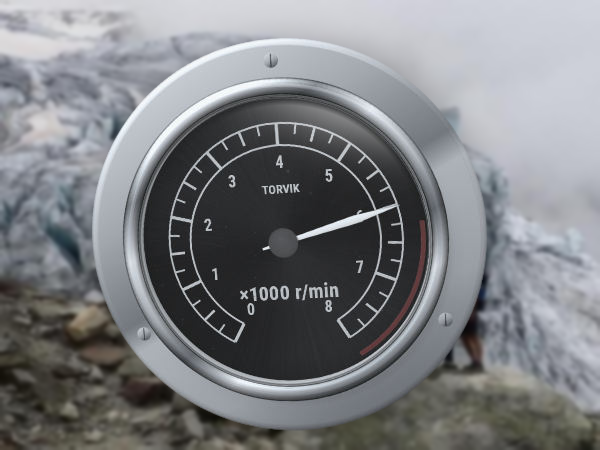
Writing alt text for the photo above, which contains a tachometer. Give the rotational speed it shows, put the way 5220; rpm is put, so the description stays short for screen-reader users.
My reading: 6000; rpm
